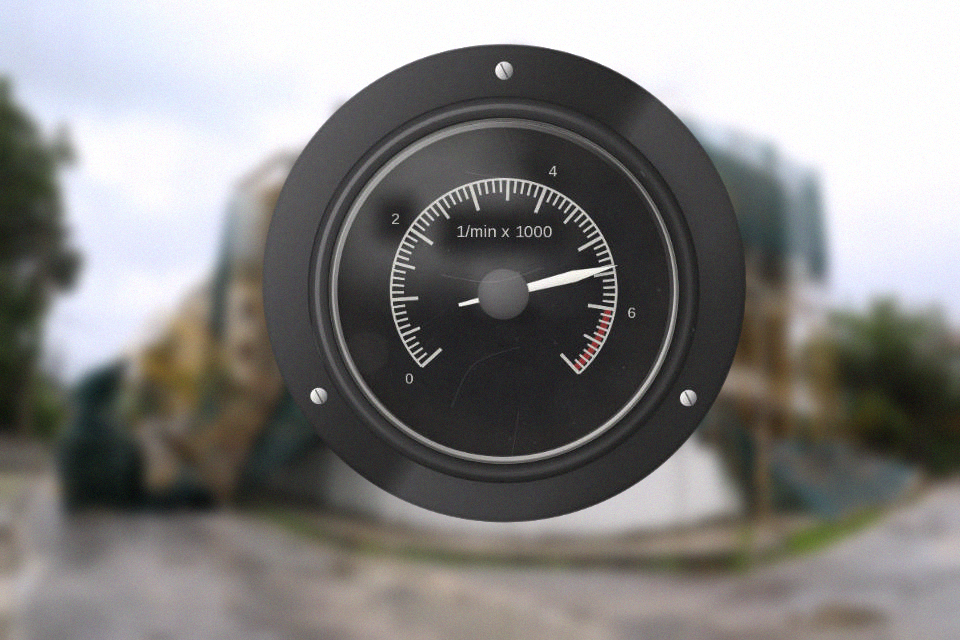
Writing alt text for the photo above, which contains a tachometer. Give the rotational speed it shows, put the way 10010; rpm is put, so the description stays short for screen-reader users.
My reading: 5400; rpm
